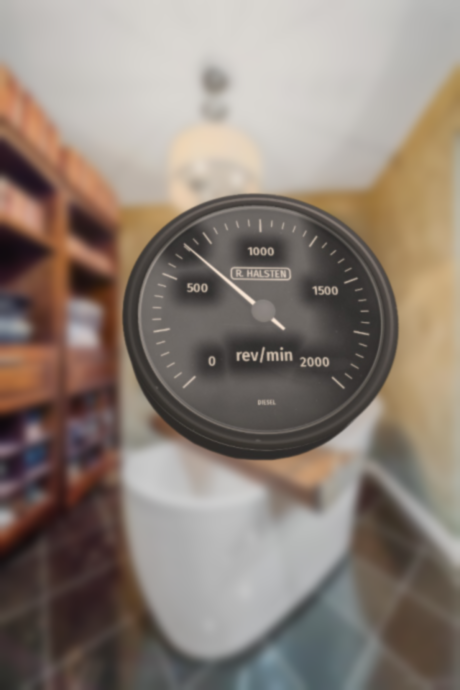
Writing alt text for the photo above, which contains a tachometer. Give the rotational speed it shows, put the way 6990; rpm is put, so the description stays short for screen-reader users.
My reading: 650; rpm
